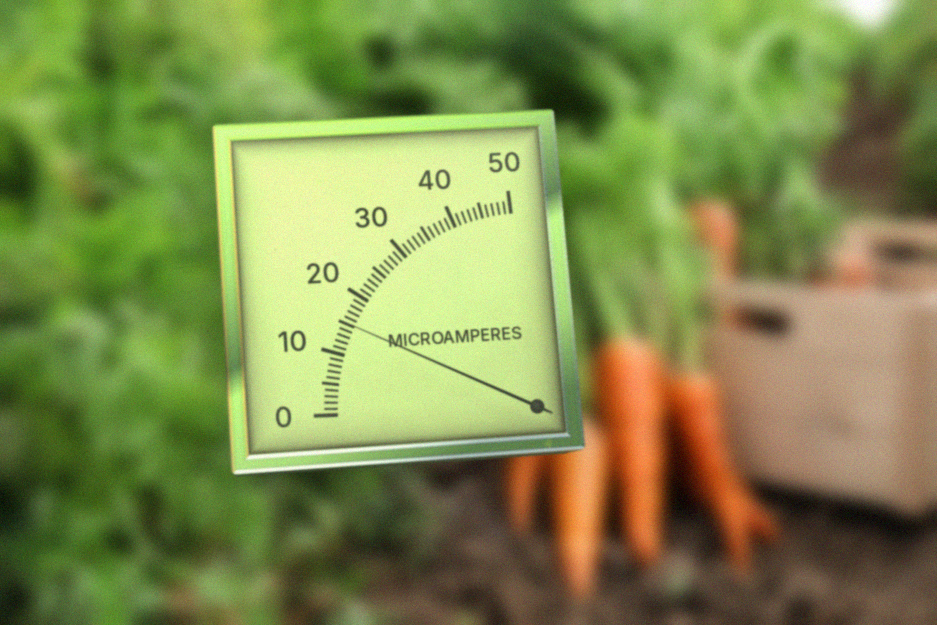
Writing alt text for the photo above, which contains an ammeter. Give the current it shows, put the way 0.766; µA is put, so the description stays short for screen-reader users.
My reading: 15; µA
